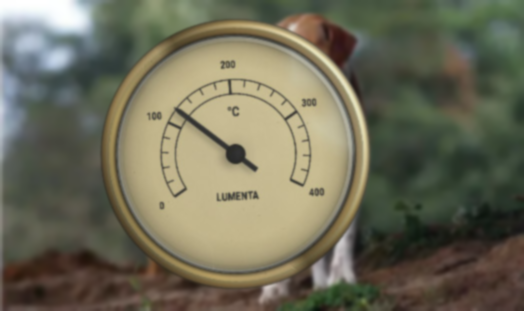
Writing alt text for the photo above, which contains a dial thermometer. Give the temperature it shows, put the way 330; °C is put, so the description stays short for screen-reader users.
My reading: 120; °C
